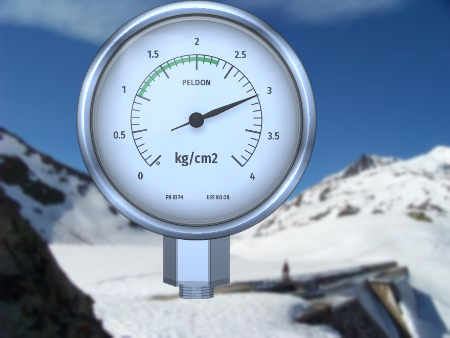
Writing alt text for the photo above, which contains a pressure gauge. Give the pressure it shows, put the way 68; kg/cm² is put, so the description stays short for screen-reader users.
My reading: 3; kg/cm²
